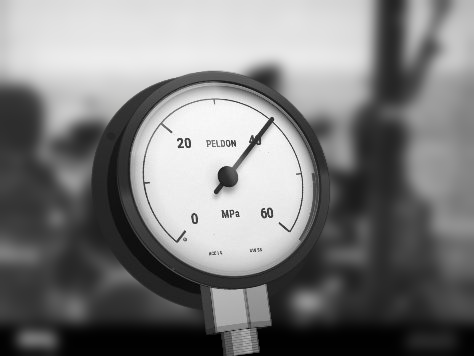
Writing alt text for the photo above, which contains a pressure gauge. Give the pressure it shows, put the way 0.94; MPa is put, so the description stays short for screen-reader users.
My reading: 40; MPa
